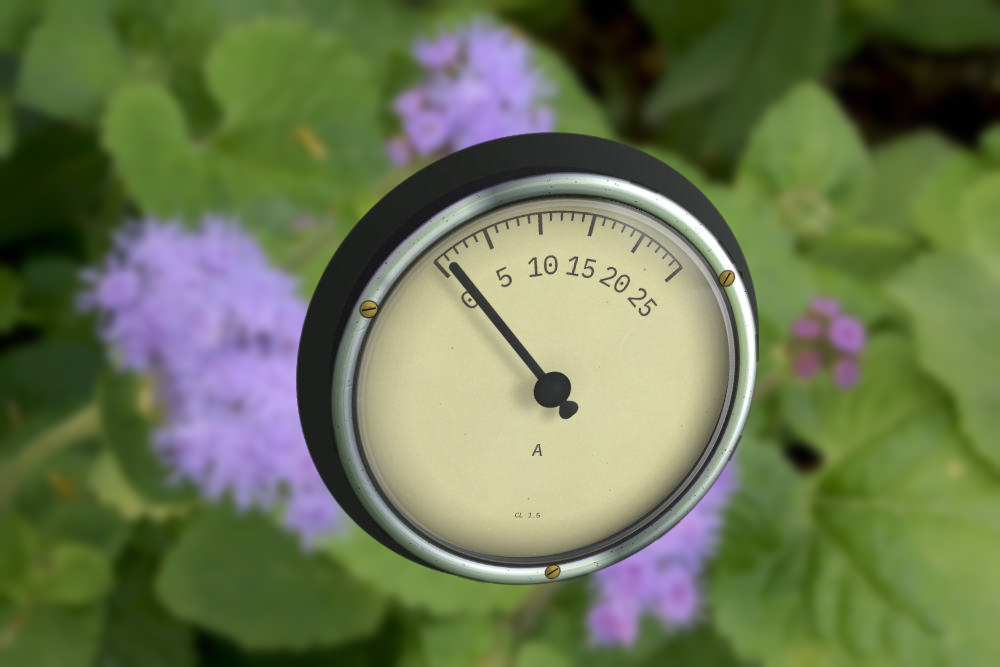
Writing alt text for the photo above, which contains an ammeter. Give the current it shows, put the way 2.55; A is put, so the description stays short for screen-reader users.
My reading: 1; A
